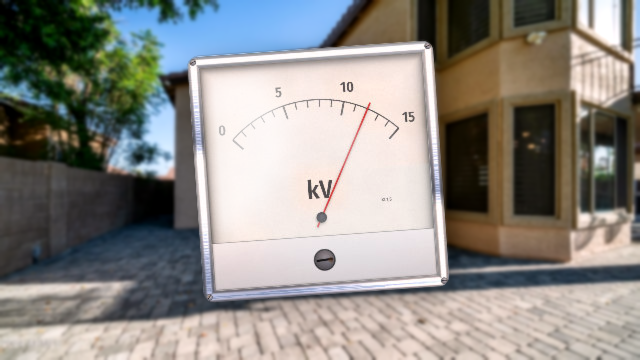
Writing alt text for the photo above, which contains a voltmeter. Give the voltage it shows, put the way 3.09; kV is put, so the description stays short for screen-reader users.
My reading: 12; kV
